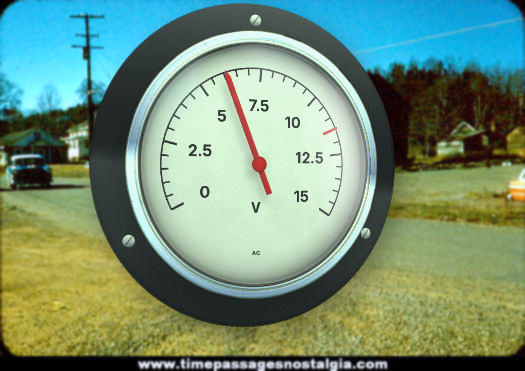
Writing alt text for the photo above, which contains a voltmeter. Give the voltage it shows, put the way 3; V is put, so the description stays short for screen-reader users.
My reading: 6; V
